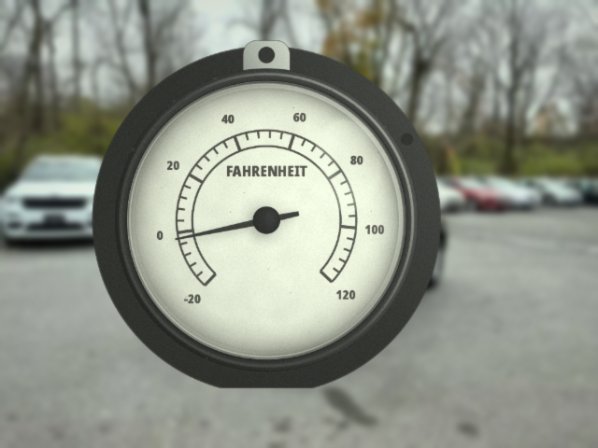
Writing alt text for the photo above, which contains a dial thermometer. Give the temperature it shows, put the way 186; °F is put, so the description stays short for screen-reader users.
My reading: -2; °F
